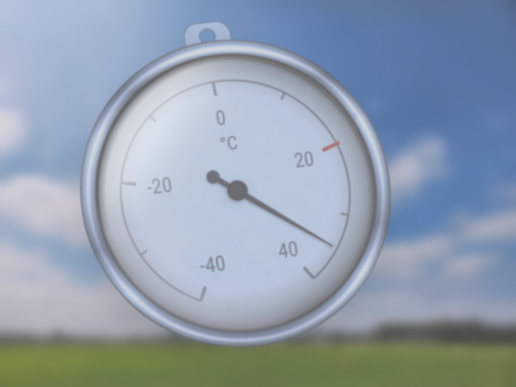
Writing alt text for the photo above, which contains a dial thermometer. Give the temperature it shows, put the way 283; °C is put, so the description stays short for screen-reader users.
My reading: 35; °C
